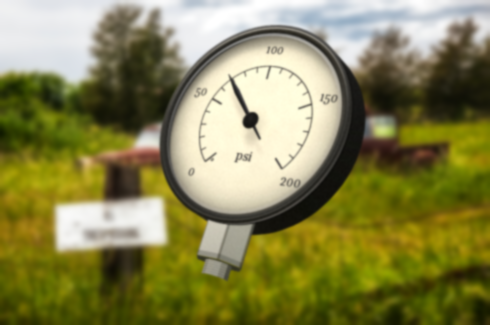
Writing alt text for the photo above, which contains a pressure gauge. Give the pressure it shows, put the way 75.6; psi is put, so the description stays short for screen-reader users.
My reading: 70; psi
